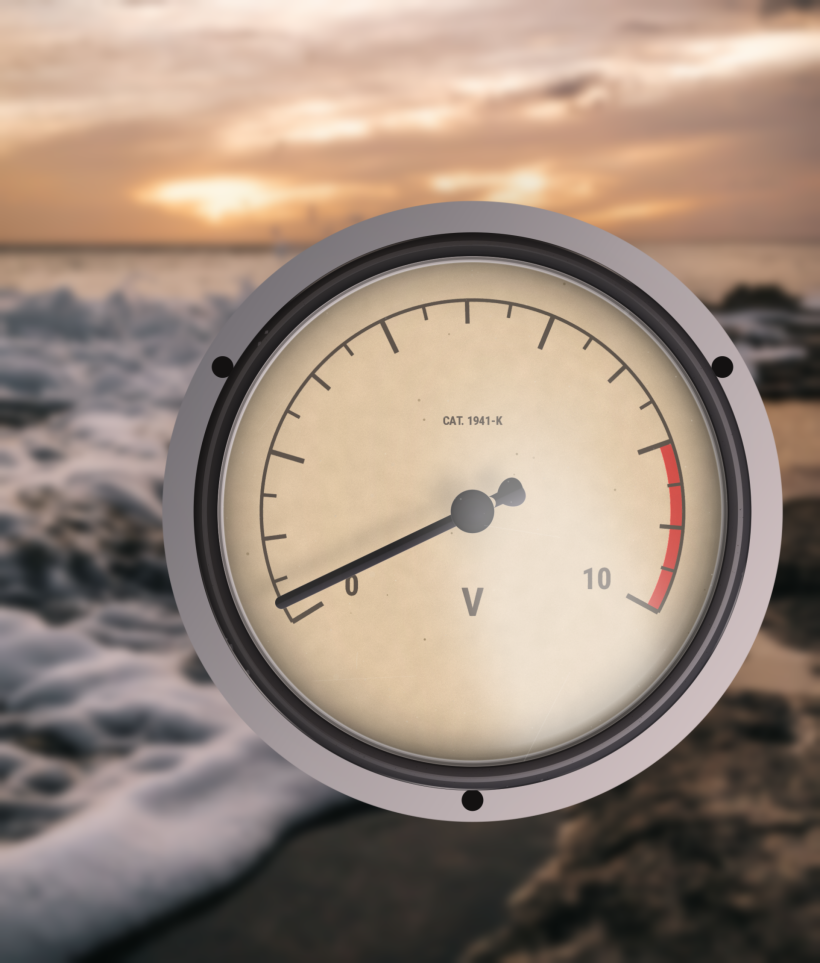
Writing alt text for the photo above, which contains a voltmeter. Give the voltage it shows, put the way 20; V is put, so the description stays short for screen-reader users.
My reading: 0.25; V
